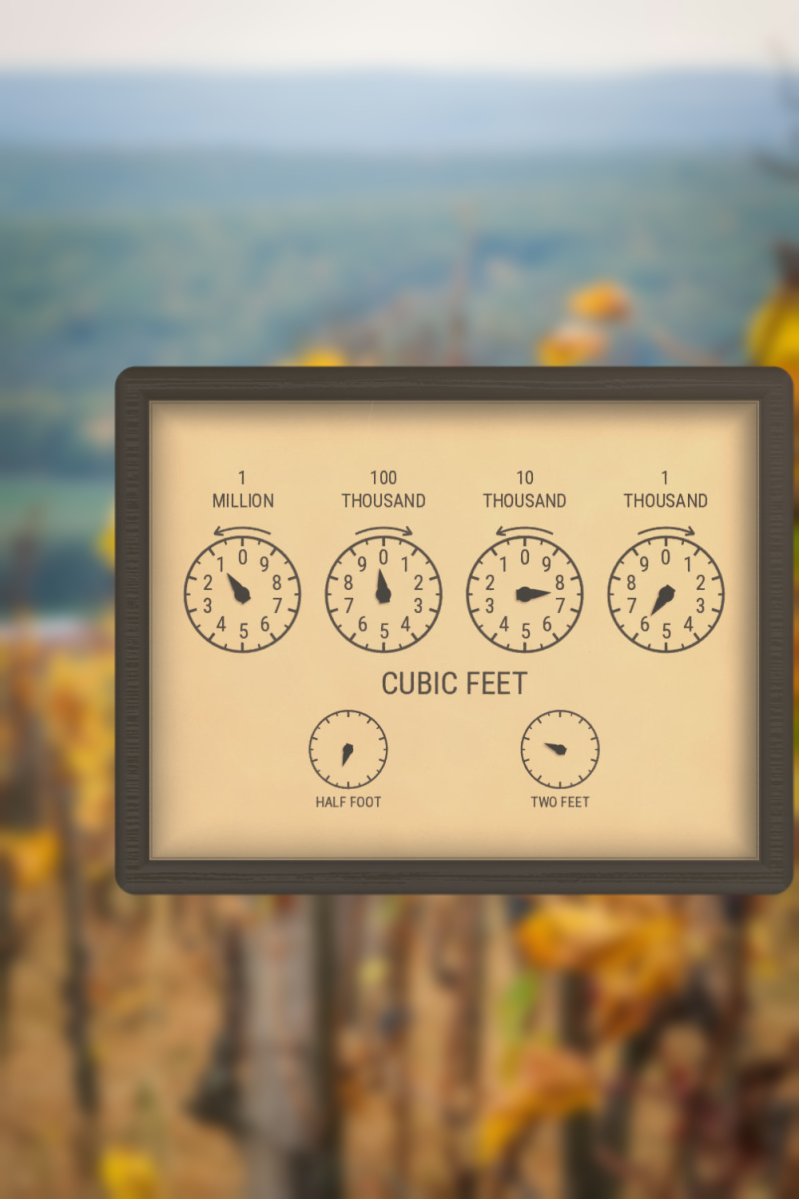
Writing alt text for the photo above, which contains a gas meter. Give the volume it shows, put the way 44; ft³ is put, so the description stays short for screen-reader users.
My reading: 97600; ft³
